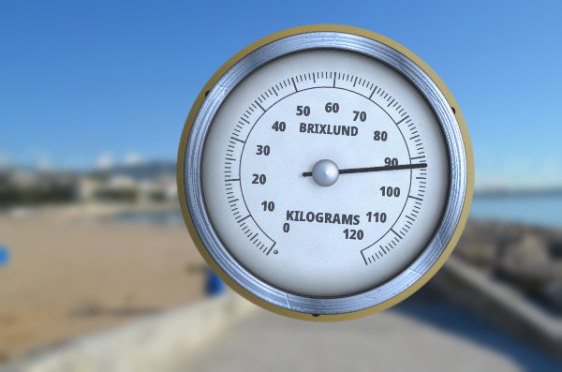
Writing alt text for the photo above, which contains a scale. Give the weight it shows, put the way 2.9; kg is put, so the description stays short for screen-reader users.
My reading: 92; kg
